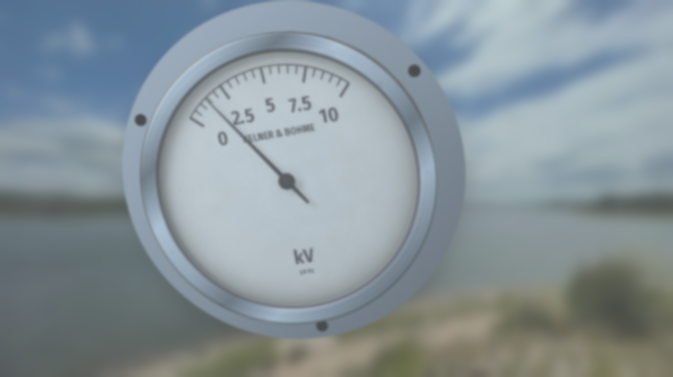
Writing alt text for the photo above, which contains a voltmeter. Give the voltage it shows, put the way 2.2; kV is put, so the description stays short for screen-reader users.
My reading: 1.5; kV
